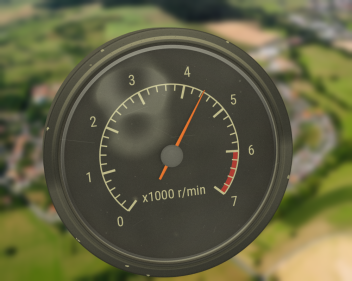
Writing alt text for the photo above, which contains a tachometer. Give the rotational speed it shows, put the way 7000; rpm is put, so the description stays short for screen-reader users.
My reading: 4400; rpm
